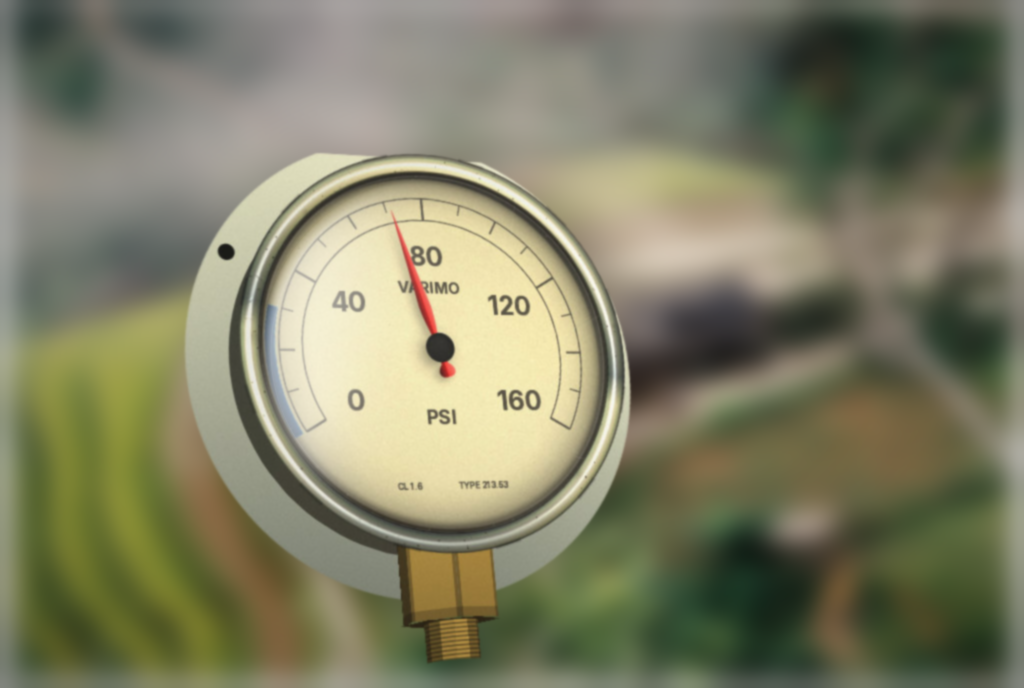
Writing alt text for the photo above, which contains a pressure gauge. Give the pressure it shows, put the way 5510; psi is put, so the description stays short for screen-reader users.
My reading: 70; psi
